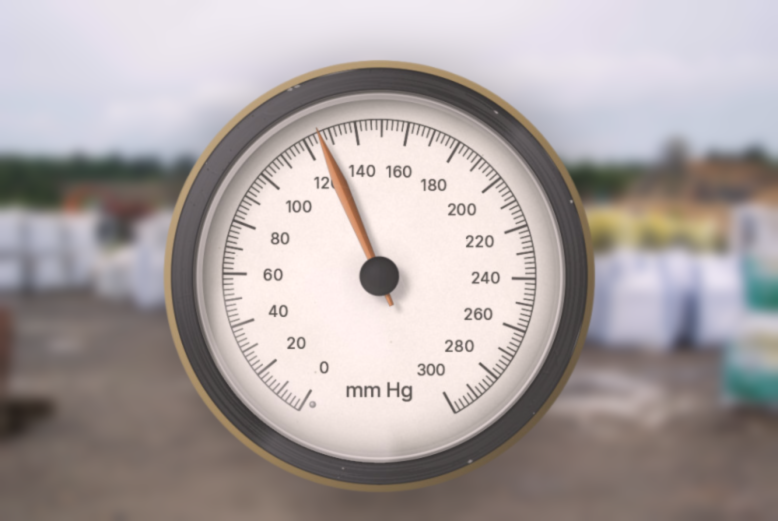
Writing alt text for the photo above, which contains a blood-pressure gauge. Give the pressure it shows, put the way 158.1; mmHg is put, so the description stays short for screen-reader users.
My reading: 126; mmHg
